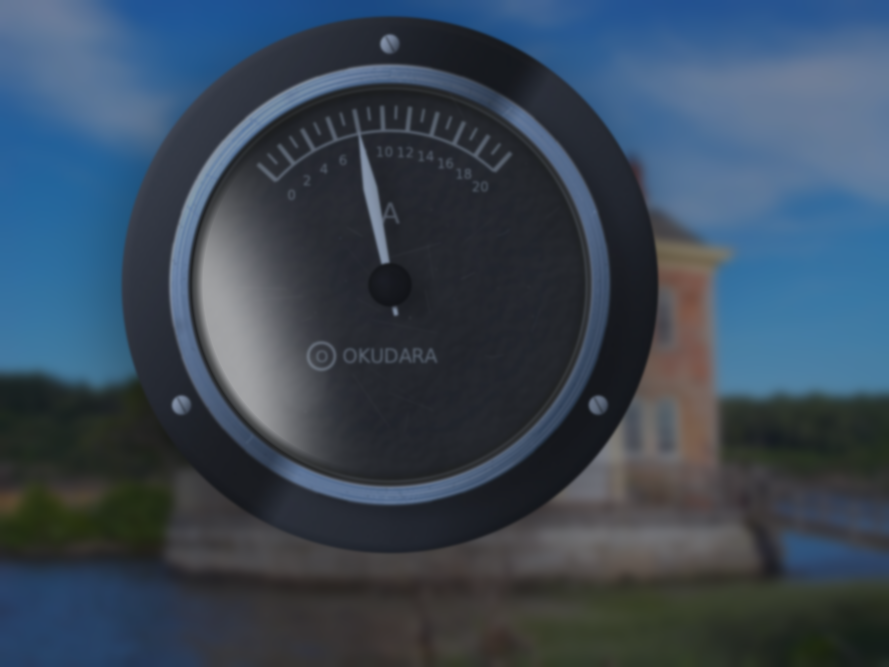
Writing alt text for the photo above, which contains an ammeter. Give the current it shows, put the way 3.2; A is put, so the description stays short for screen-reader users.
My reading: 8; A
